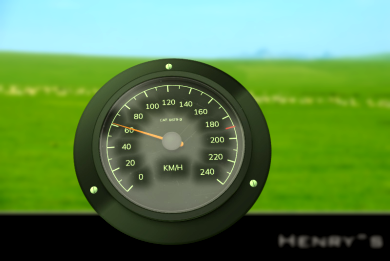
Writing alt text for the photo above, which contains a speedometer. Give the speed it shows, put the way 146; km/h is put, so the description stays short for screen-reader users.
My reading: 60; km/h
